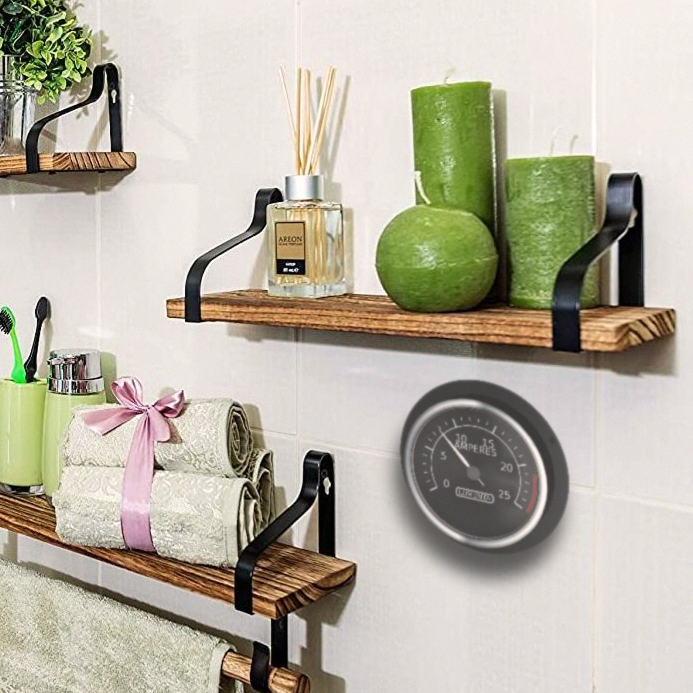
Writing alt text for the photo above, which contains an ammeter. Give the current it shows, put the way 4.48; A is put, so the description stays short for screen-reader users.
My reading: 8; A
